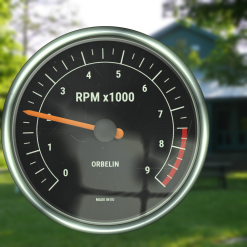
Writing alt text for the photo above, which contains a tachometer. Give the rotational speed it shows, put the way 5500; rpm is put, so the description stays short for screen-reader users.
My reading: 2000; rpm
